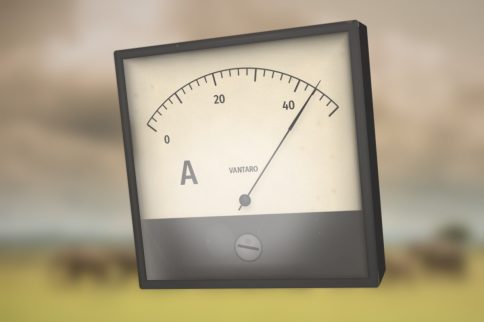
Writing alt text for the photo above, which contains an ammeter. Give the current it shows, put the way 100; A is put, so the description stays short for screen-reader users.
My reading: 44; A
